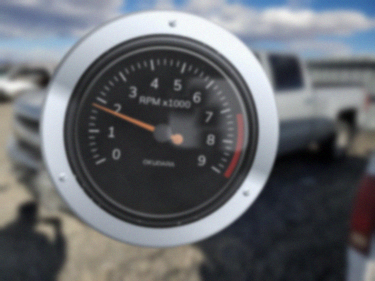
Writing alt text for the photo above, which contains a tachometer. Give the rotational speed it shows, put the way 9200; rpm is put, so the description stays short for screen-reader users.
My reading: 1800; rpm
